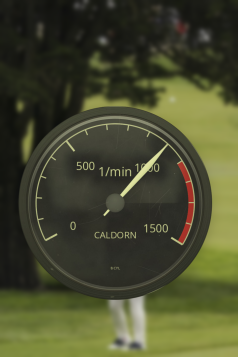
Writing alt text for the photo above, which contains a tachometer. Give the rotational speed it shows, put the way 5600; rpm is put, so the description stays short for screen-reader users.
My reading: 1000; rpm
